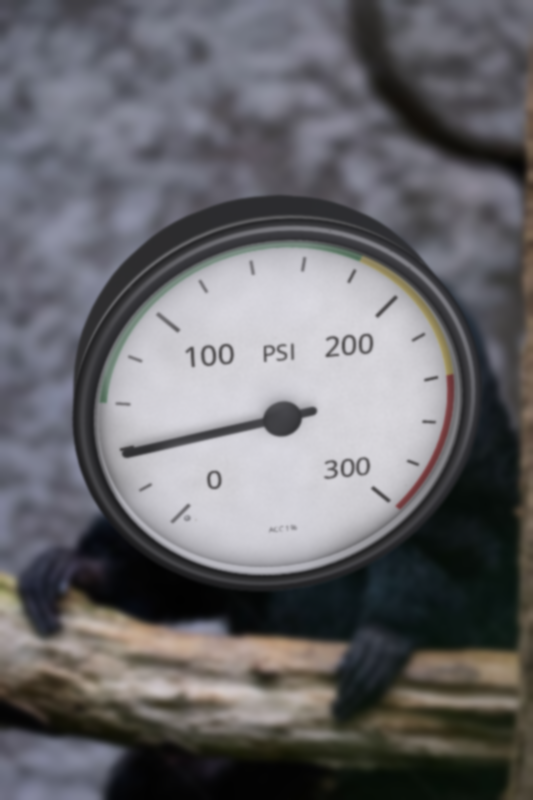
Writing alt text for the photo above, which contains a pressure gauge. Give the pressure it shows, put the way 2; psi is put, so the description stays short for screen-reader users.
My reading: 40; psi
